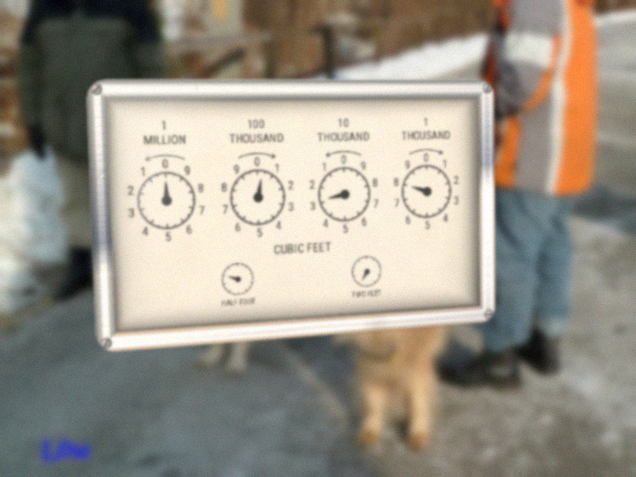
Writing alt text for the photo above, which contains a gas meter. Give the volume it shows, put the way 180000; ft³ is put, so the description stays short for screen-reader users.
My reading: 2800; ft³
